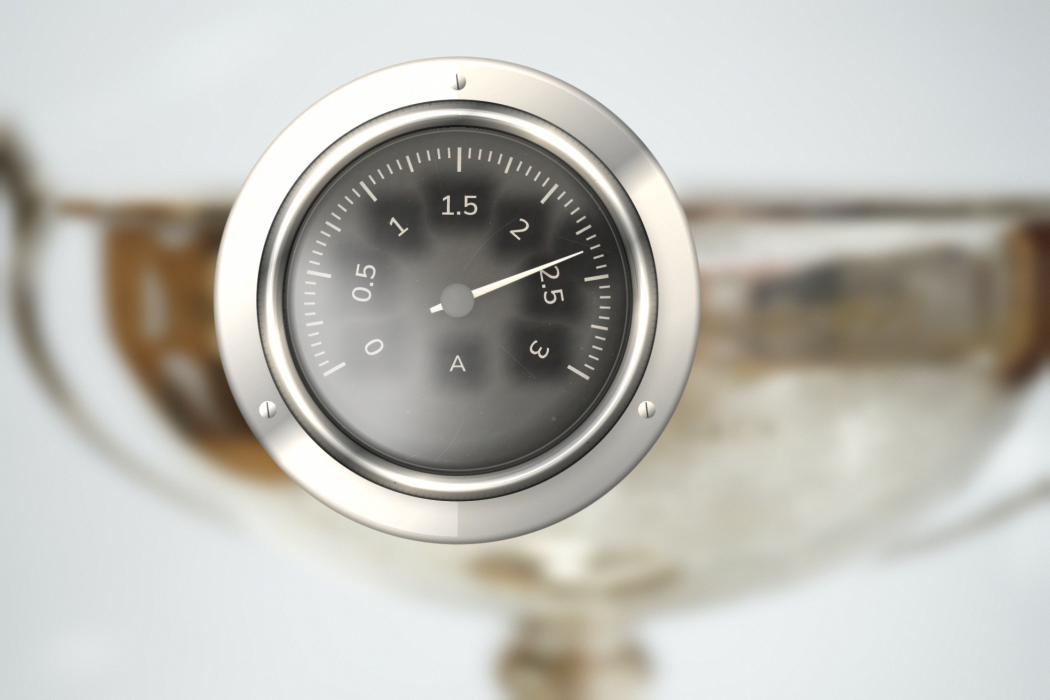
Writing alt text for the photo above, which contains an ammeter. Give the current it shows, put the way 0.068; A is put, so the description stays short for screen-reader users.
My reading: 2.35; A
